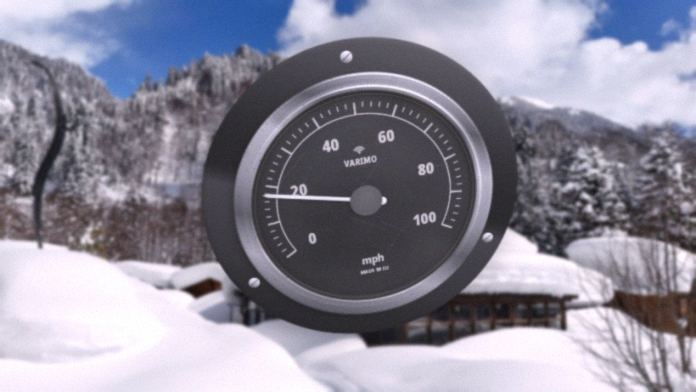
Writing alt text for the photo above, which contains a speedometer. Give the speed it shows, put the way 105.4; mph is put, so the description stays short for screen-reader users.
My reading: 18; mph
